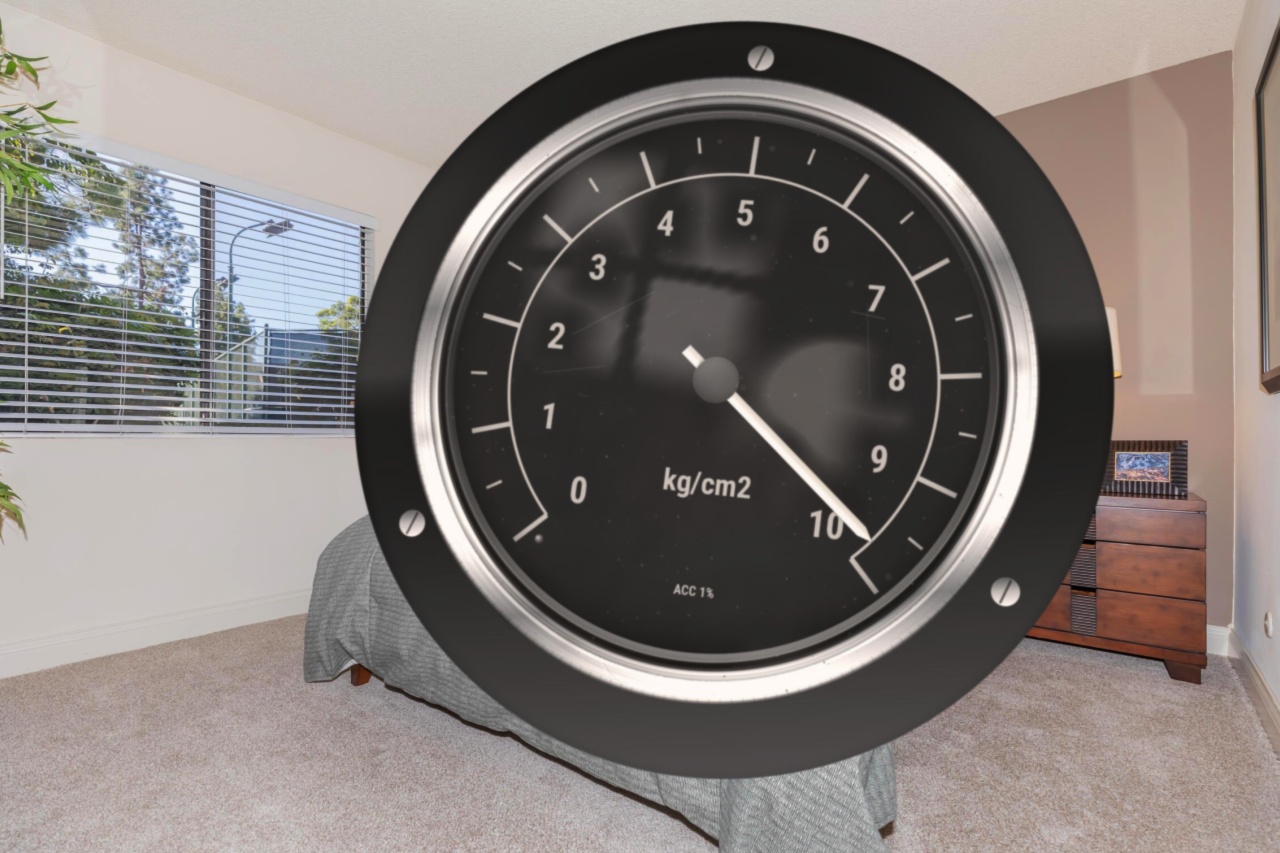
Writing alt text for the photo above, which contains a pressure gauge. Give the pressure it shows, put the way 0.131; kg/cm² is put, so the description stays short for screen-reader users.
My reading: 9.75; kg/cm²
